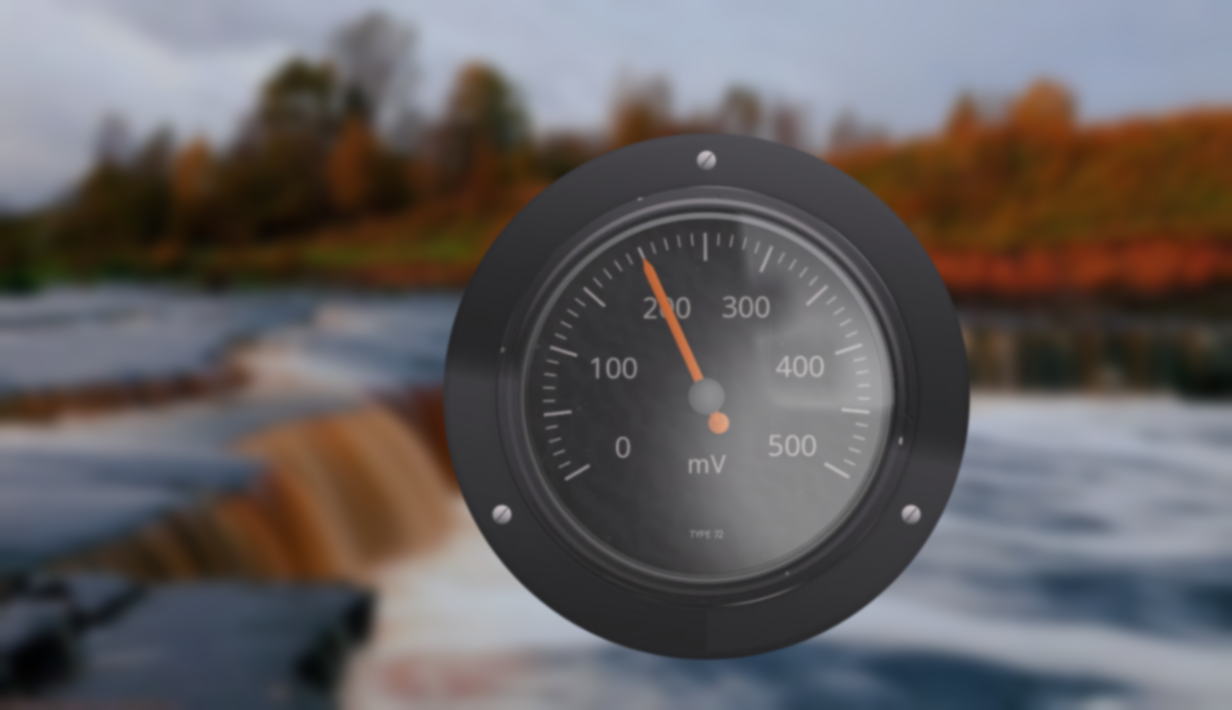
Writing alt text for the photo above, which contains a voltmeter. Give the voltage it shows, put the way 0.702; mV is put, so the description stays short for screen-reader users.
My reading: 200; mV
